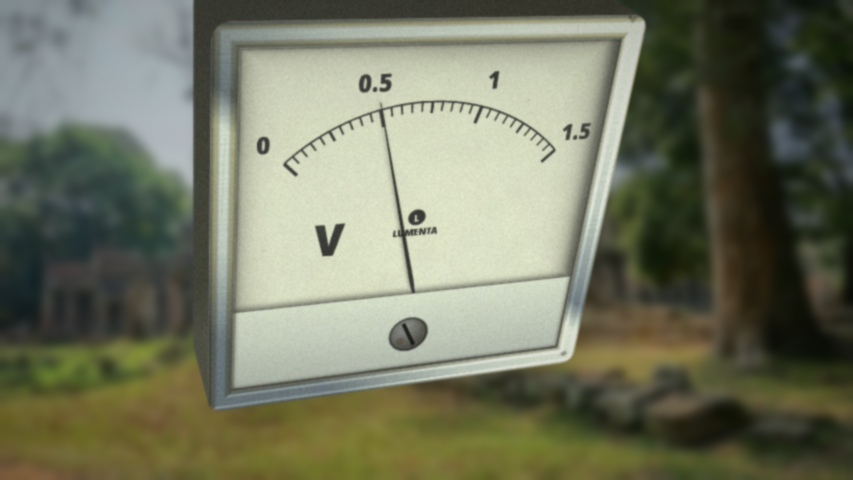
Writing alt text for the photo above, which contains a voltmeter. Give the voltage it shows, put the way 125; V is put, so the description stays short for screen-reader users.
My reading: 0.5; V
